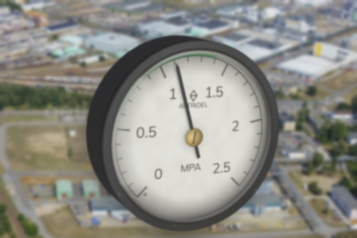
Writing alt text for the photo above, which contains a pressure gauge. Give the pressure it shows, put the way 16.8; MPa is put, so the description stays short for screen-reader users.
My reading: 1.1; MPa
